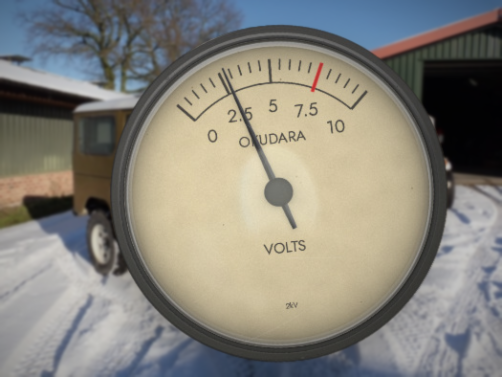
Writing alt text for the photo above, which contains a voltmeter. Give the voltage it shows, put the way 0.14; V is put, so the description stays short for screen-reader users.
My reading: 2.75; V
